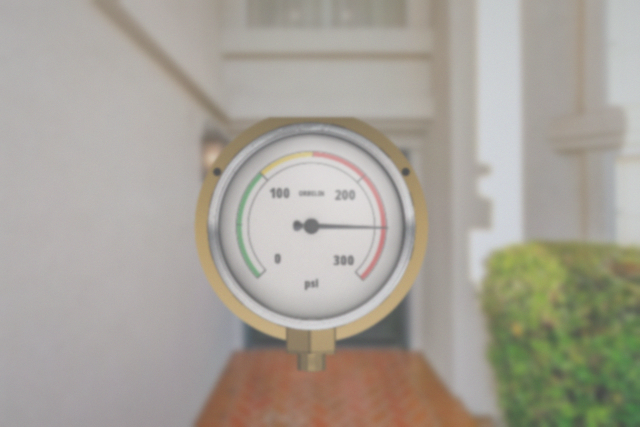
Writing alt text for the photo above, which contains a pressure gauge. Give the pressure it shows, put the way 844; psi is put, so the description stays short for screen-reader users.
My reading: 250; psi
